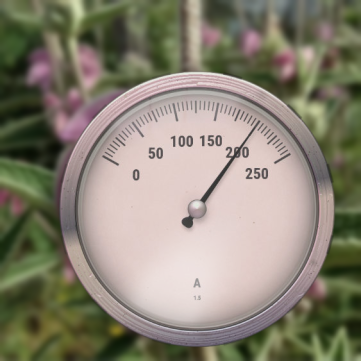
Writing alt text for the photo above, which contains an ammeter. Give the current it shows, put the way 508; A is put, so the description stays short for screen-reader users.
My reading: 200; A
